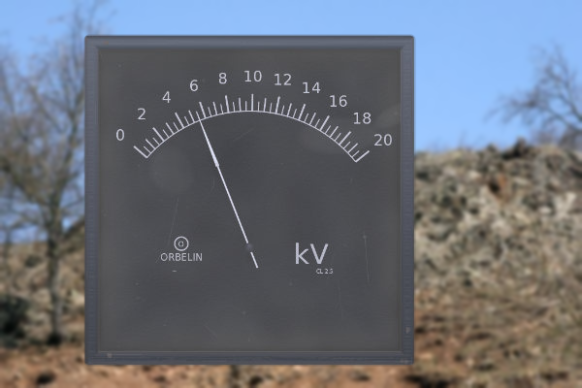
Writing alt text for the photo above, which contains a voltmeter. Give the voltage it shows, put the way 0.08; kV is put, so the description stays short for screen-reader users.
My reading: 5.5; kV
